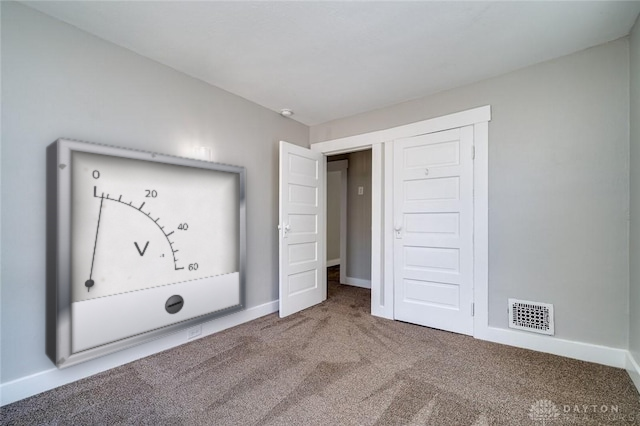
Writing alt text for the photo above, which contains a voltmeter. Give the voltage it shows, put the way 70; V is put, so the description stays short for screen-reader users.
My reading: 2.5; V
